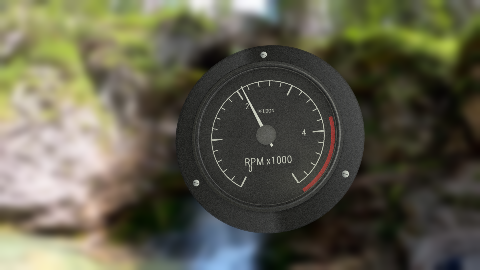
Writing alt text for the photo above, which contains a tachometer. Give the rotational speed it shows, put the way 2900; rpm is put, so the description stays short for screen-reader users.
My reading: 2100; rpm
